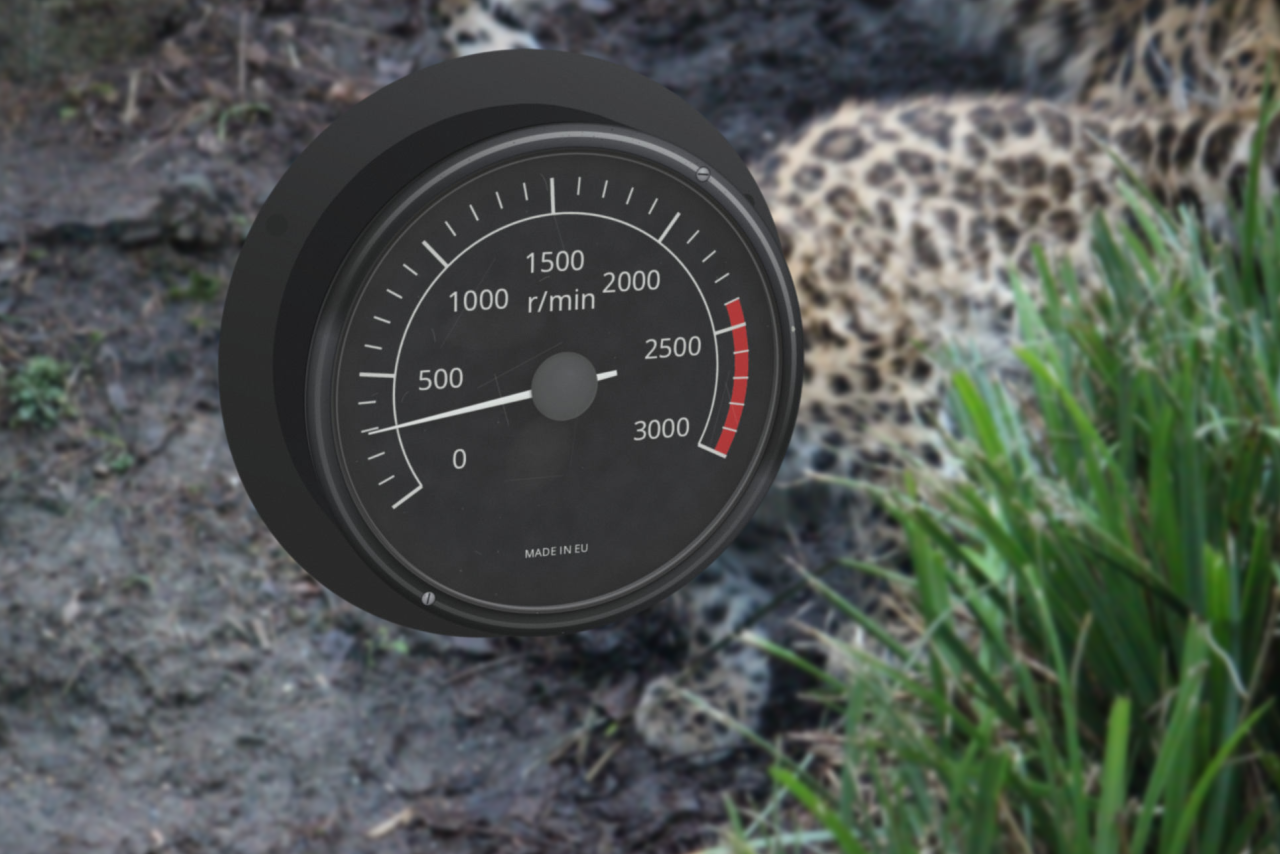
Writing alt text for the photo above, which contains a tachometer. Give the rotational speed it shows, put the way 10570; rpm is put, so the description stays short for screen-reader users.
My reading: 300; rpm
